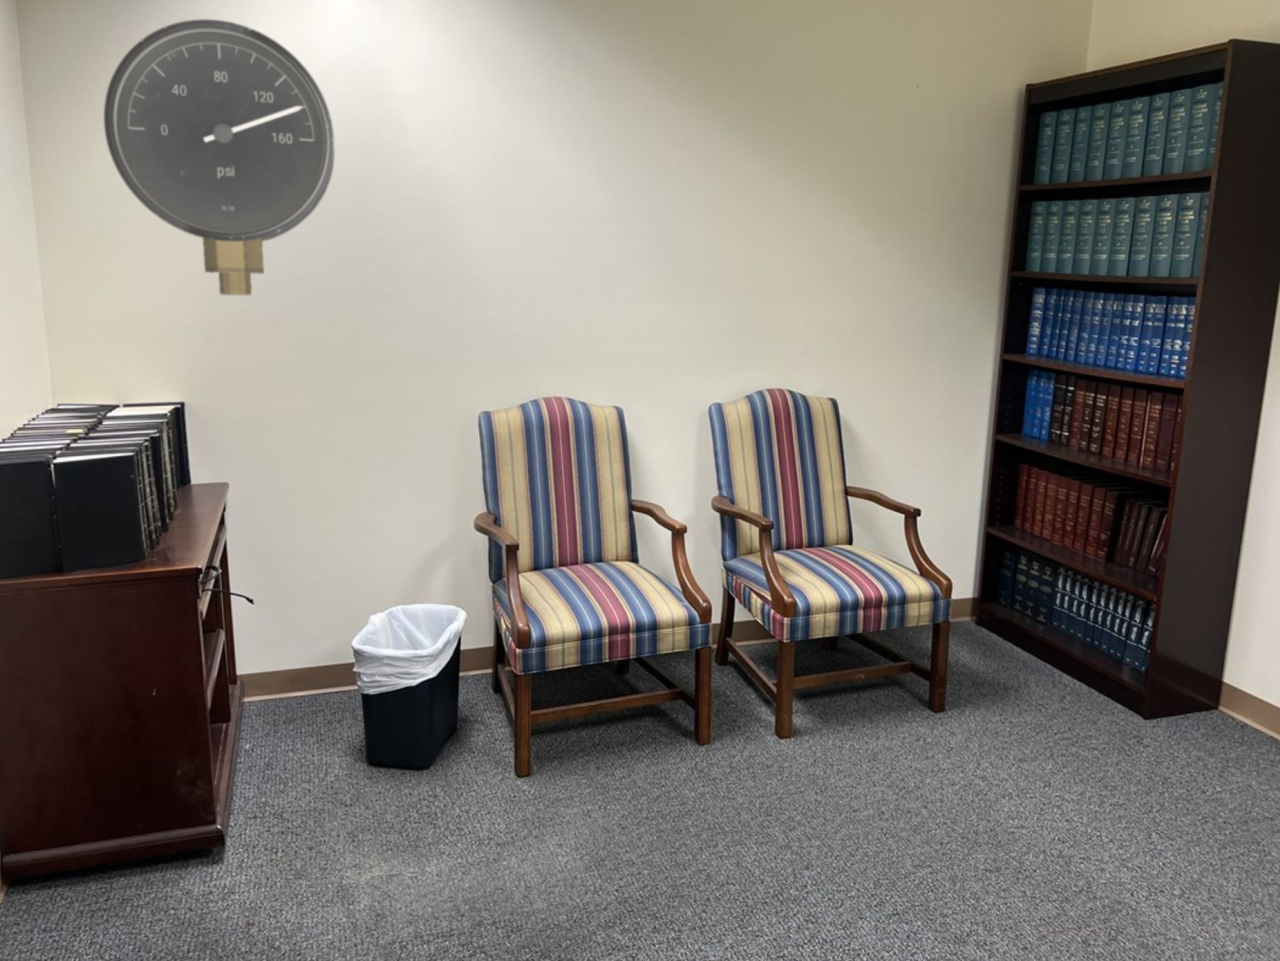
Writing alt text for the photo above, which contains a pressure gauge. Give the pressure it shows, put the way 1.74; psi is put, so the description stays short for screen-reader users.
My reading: 140; psi
